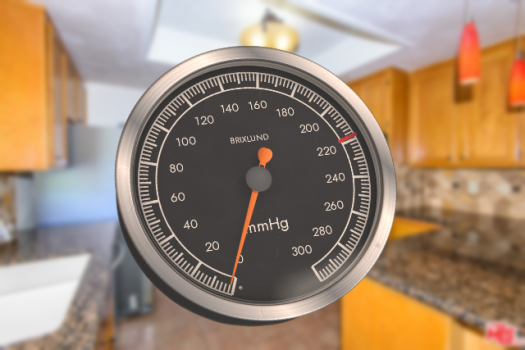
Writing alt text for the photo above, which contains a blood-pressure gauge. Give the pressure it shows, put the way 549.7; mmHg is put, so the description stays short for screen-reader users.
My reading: 2; mmHg
